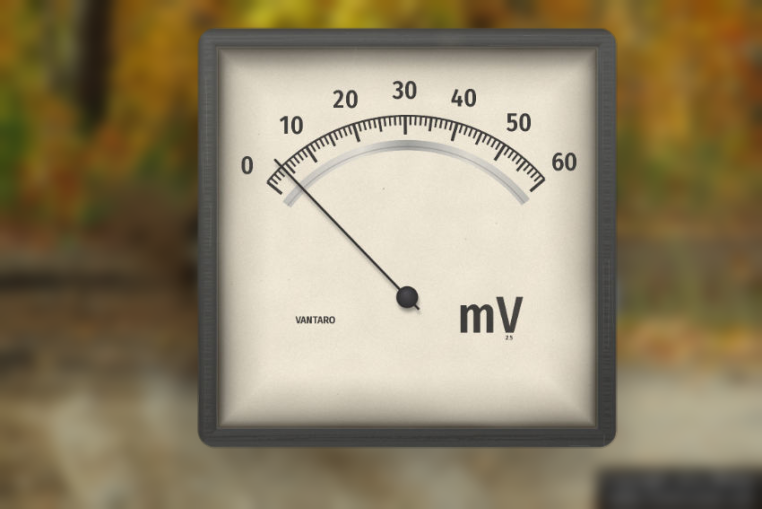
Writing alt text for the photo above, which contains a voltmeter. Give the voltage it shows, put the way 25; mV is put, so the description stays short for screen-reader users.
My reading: 4; mV
